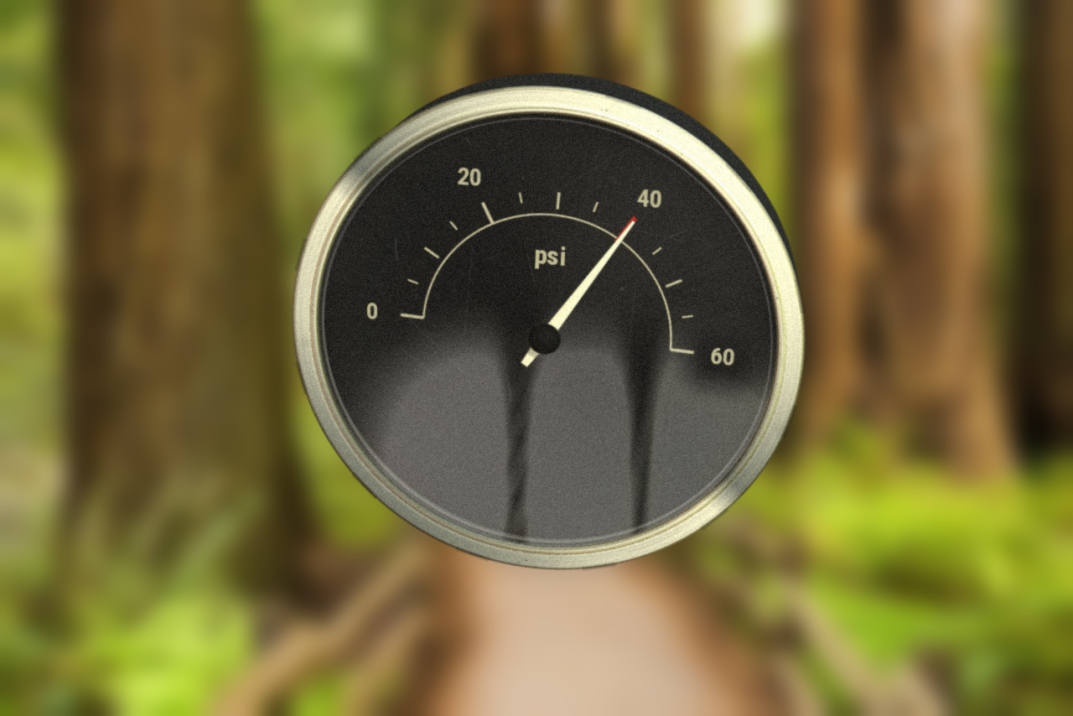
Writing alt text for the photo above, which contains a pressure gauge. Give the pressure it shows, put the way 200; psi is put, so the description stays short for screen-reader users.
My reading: 40; psi
